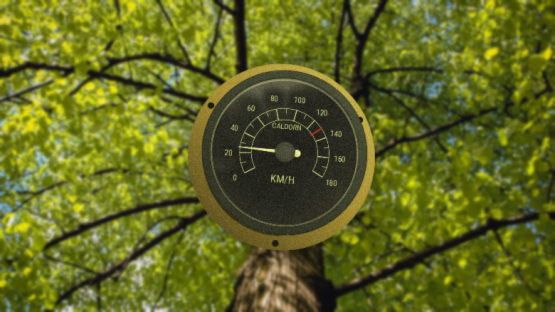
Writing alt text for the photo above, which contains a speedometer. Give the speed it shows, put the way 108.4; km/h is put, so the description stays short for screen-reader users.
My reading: 25; km/h
